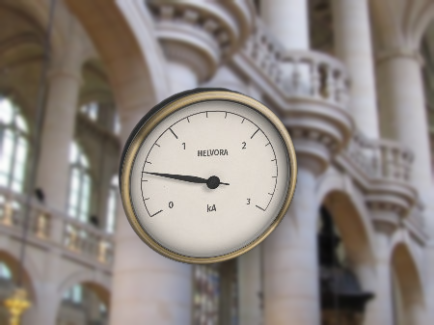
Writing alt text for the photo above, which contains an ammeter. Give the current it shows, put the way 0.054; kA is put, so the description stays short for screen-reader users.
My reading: 0.5; kA
